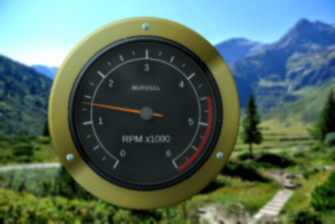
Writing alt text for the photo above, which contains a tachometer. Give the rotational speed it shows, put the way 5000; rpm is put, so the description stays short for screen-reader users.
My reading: 1375; rpm
